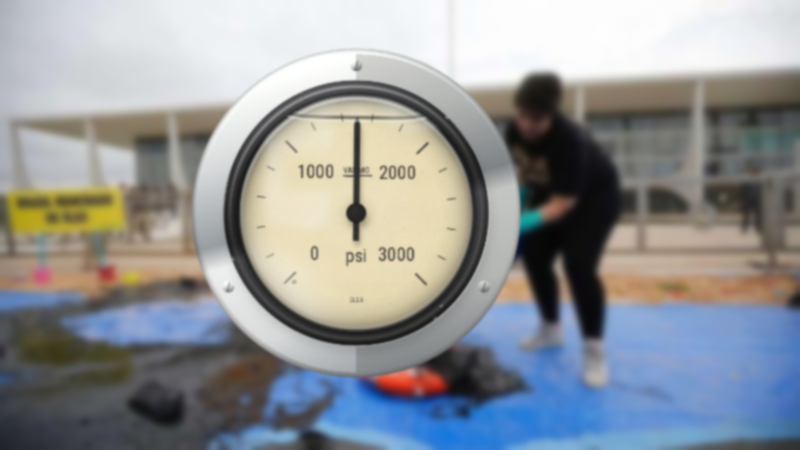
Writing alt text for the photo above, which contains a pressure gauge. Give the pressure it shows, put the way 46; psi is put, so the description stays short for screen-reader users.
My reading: 1500; psi
